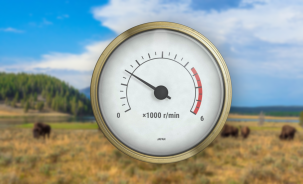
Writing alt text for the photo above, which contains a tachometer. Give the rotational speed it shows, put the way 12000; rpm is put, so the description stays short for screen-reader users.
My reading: 1500; rpm
